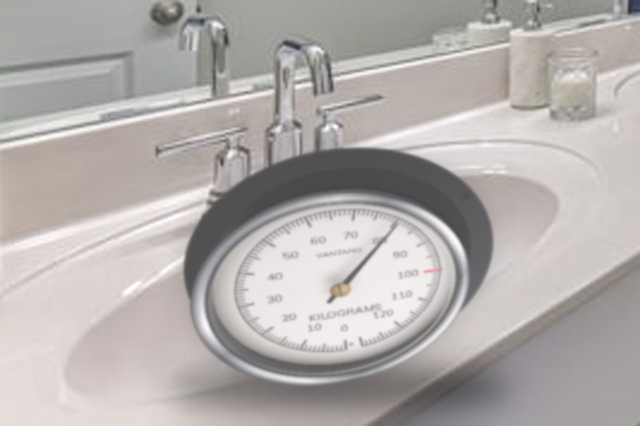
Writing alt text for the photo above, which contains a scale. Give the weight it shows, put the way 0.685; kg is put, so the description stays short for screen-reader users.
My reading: 80; kg
